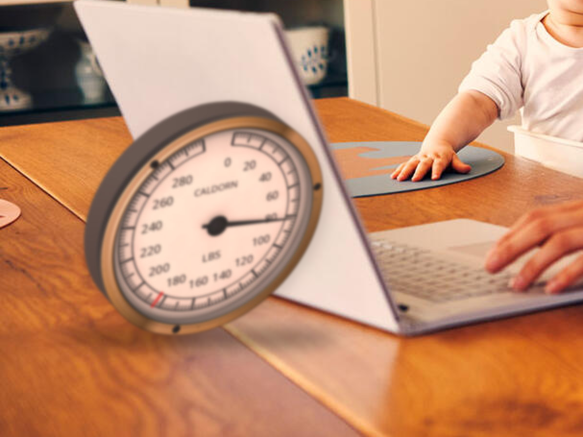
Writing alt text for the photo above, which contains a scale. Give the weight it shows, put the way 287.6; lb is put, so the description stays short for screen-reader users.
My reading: 80; lb
